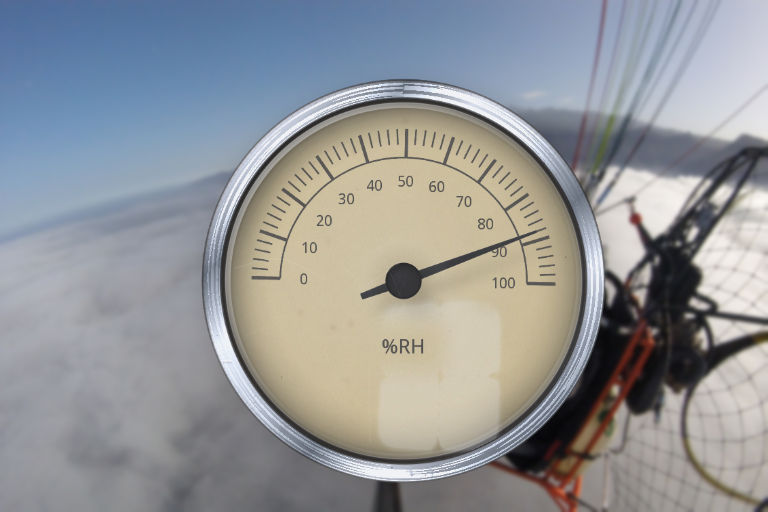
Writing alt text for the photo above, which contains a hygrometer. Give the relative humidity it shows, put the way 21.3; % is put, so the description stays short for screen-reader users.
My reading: 88; %
